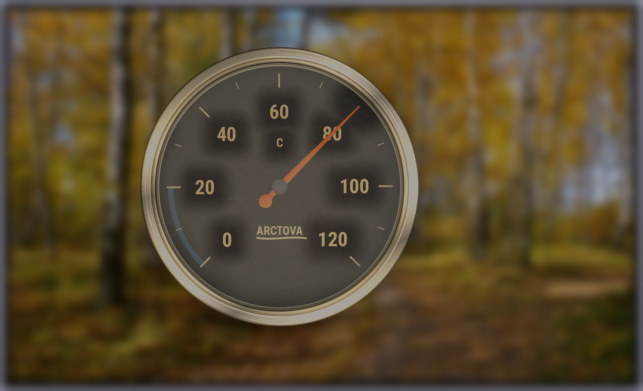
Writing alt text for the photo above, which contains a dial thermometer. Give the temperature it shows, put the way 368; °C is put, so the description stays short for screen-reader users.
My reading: 80; °C
